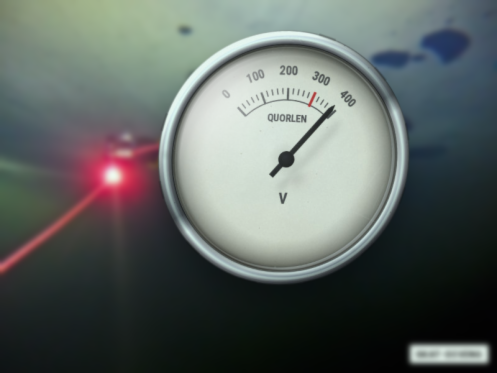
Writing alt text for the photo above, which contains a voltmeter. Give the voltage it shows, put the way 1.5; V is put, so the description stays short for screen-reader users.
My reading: 380; V
